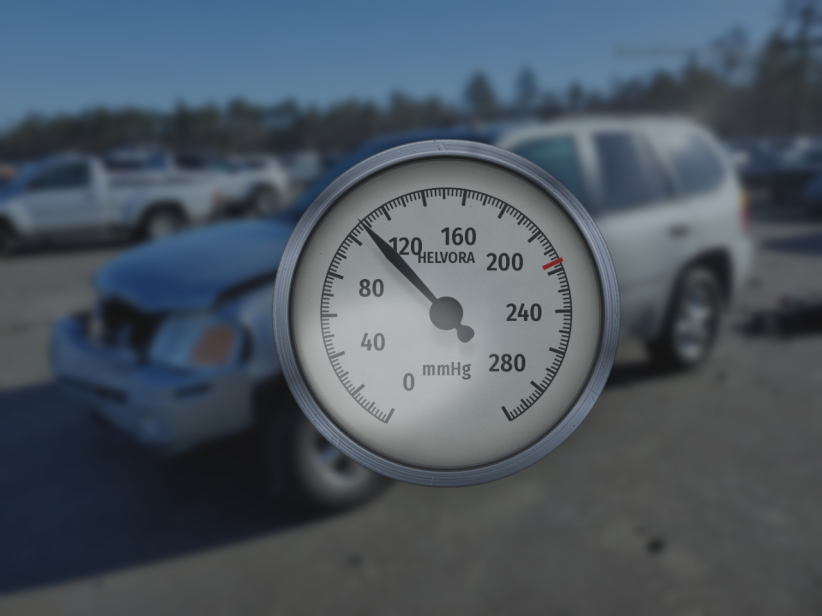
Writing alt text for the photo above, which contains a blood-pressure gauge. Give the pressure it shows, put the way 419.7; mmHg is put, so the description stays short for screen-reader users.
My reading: 108; mmHg
